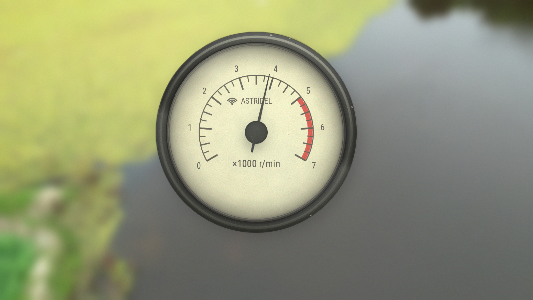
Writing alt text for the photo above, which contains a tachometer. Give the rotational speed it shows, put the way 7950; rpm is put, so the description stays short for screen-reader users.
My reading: 3875; rpm
